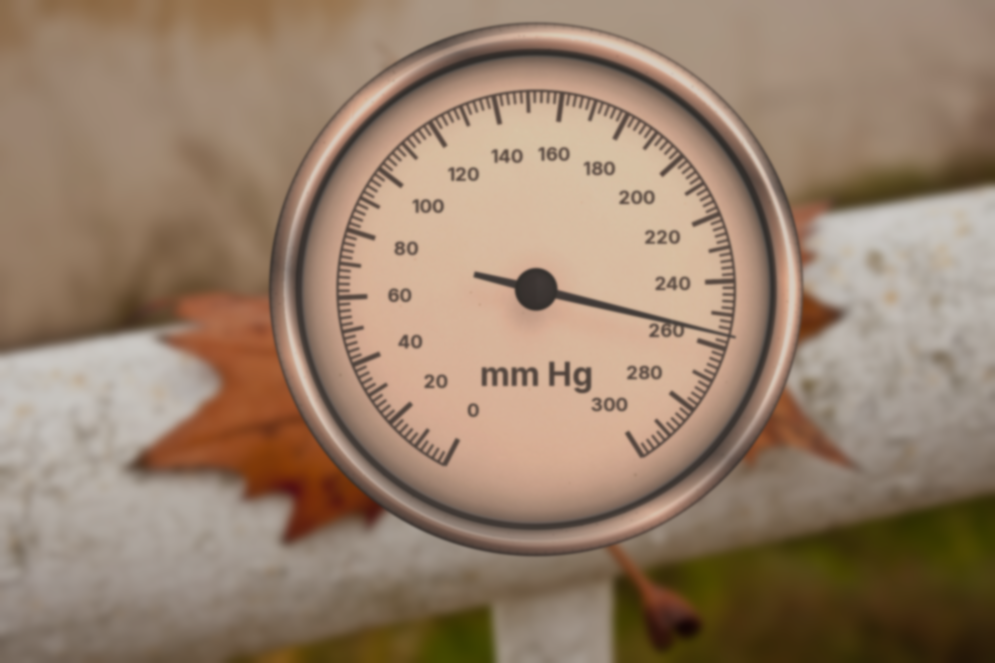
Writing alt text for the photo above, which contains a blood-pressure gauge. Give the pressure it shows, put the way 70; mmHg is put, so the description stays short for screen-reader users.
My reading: 256; mmHg
